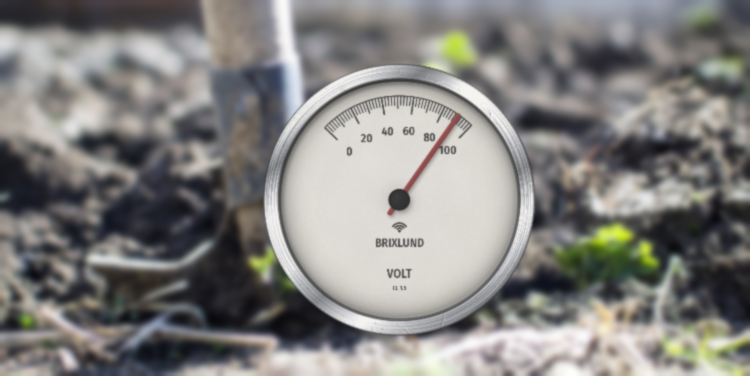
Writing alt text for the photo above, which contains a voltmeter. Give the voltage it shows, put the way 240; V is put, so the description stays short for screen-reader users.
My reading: 90; V
